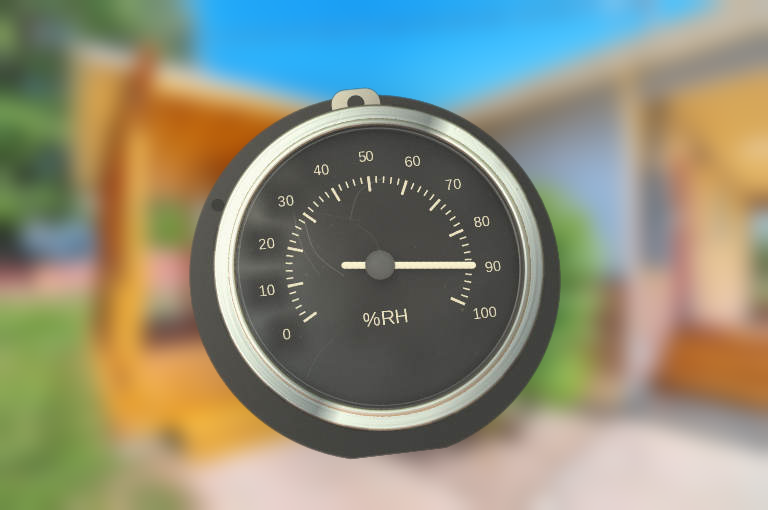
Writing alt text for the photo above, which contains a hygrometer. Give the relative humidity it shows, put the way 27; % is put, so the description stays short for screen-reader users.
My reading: 90; %
